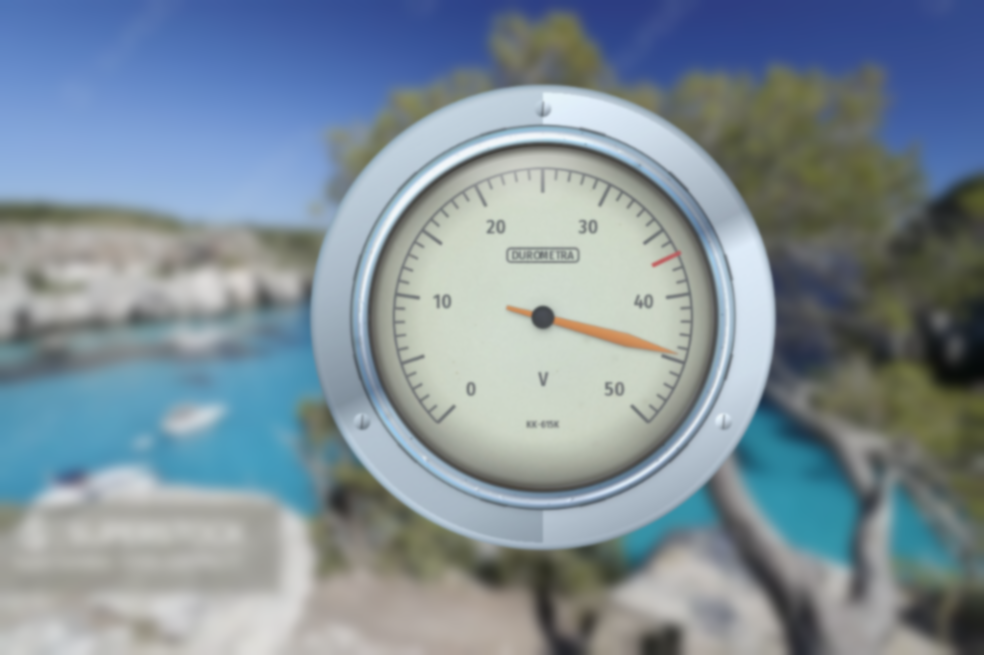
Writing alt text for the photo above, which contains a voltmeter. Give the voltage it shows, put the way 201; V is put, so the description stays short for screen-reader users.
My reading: 44.5; V
